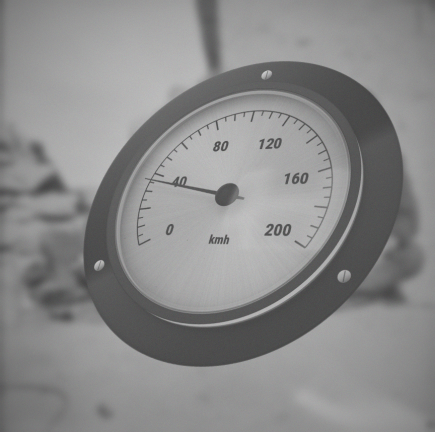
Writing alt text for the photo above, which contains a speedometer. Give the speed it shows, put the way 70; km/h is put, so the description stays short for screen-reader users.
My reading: 35; km/h
